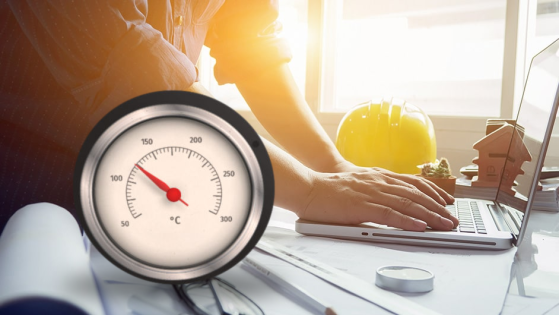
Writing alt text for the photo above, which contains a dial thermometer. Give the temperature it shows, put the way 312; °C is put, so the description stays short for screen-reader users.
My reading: 125; °C
